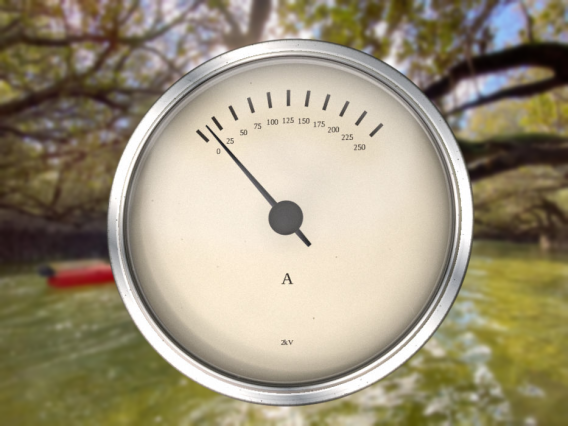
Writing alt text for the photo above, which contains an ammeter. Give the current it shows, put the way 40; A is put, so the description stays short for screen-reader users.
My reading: 12.5; A
